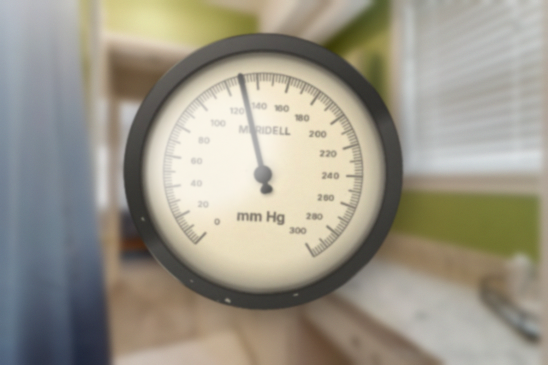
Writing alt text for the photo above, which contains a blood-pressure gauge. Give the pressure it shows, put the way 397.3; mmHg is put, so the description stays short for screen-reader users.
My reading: 130; mmHg
